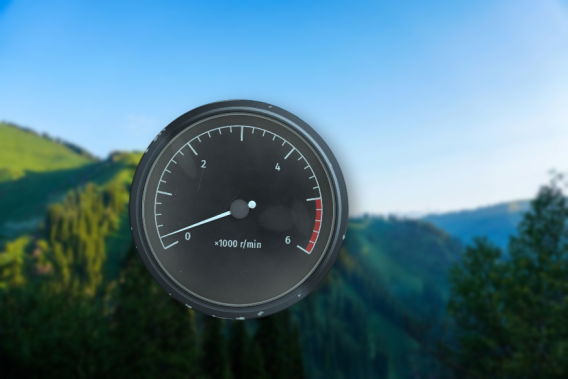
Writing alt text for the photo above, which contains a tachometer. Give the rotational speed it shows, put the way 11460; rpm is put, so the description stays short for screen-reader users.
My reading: 200; rpm
